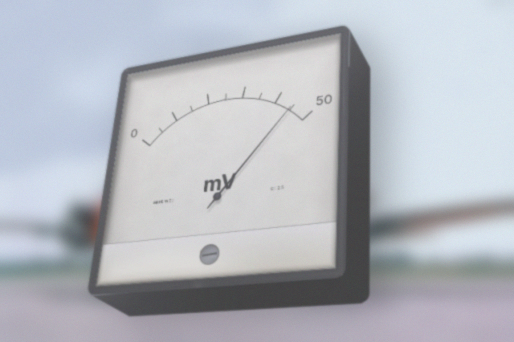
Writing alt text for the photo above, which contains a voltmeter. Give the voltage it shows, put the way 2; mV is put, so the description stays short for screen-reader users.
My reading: 45; mV
